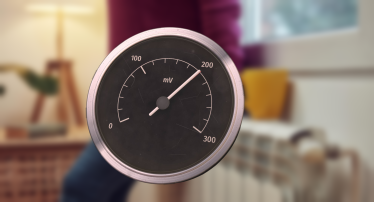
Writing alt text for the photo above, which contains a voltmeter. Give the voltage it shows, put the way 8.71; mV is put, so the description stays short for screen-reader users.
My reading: 200; mV
